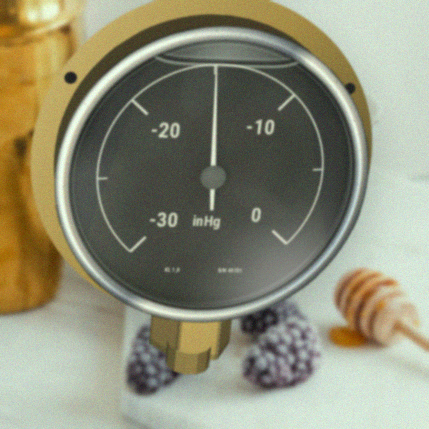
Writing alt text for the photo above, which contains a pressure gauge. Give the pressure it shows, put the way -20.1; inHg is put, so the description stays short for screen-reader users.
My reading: -15; inHg
